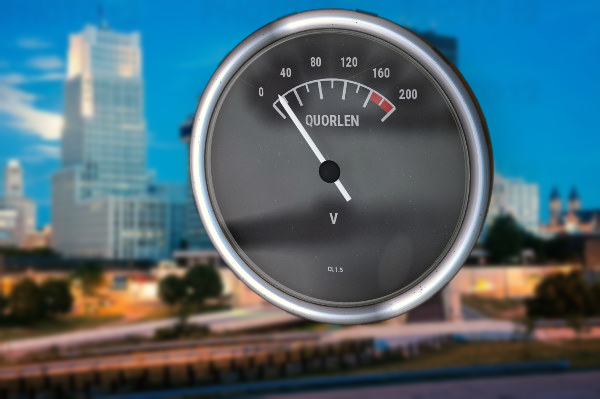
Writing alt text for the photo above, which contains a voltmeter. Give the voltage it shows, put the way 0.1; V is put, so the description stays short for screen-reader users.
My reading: 20; V
